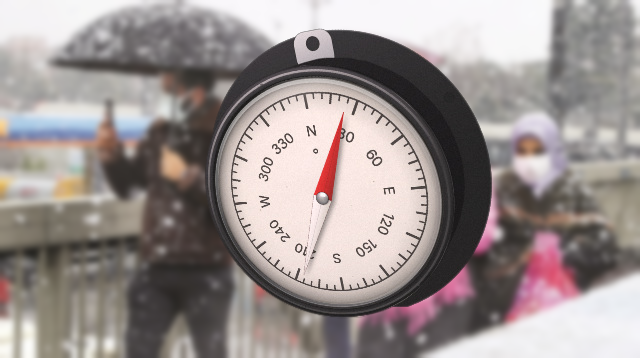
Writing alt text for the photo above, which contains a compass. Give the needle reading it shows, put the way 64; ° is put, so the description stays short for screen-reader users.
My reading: 25; °
